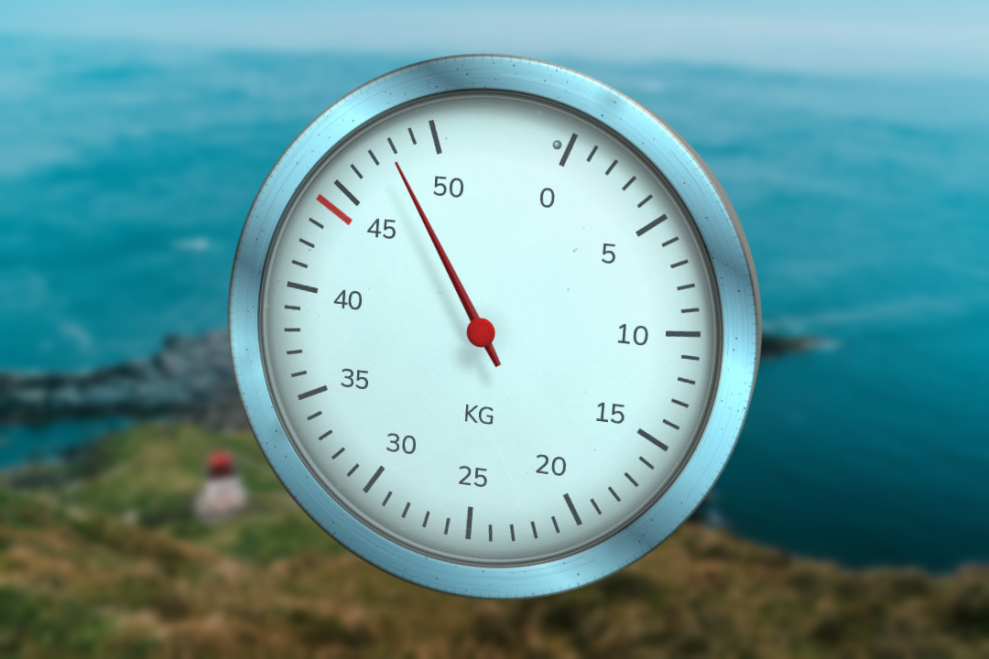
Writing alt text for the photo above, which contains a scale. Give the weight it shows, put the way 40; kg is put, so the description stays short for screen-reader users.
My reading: 48; kg
